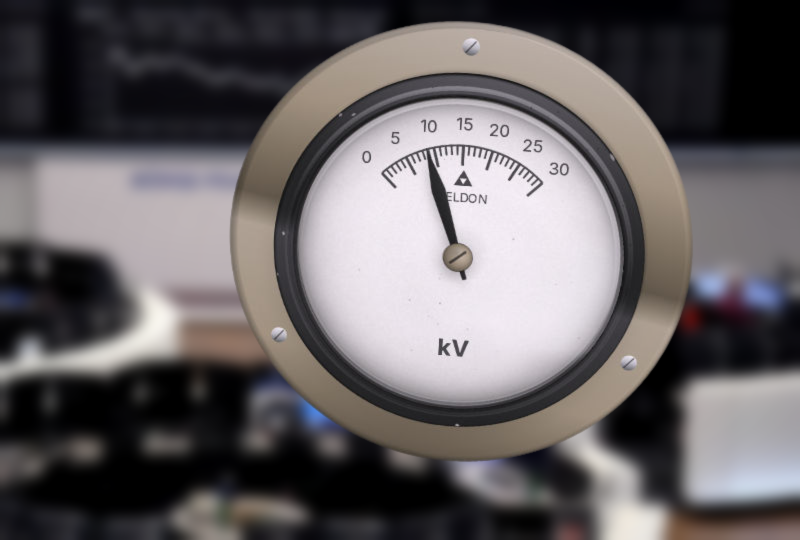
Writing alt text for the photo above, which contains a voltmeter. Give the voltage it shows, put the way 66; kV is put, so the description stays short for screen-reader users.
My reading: 9; kV
